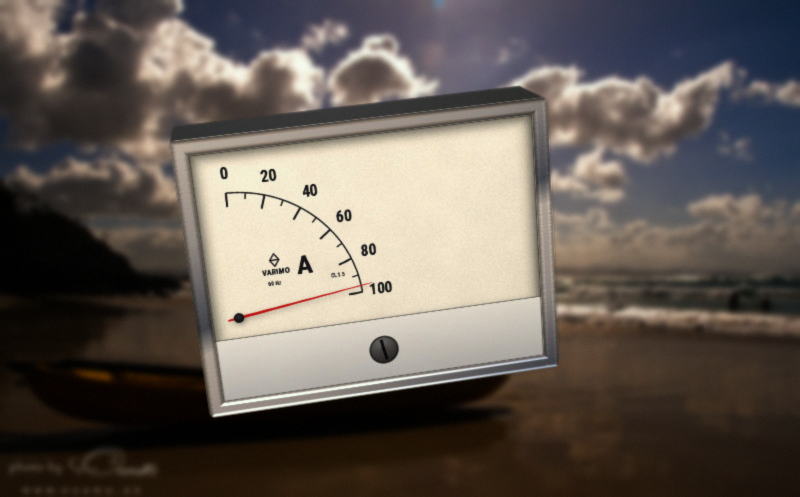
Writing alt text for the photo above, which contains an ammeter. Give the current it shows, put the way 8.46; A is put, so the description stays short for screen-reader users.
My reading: 95; A
